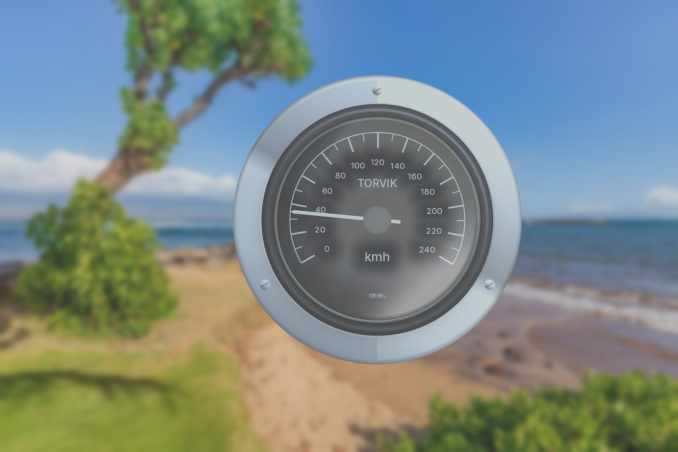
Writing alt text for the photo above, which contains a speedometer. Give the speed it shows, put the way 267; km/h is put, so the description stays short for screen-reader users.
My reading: 35; km/h
